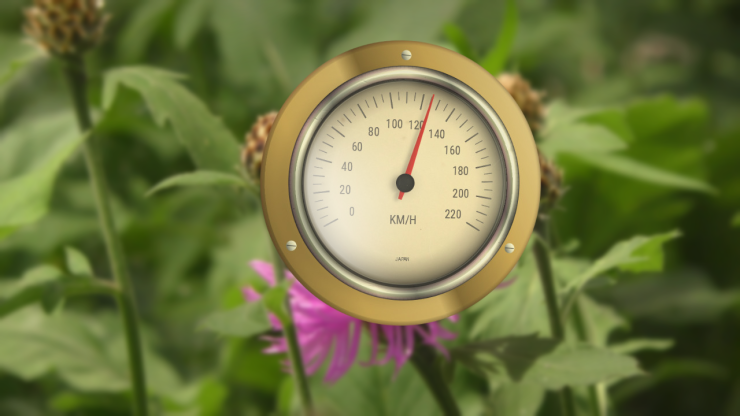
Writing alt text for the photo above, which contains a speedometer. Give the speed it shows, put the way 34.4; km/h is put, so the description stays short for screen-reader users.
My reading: 125; km/h
